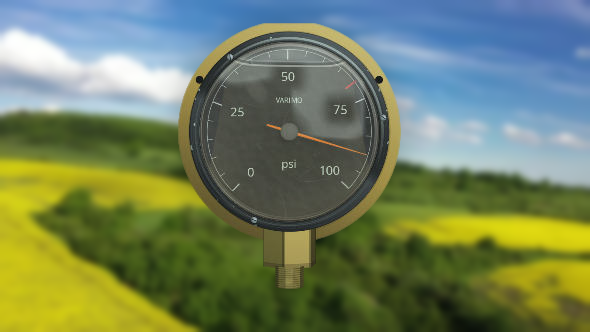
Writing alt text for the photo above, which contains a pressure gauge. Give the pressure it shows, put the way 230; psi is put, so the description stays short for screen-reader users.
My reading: 90; psi
